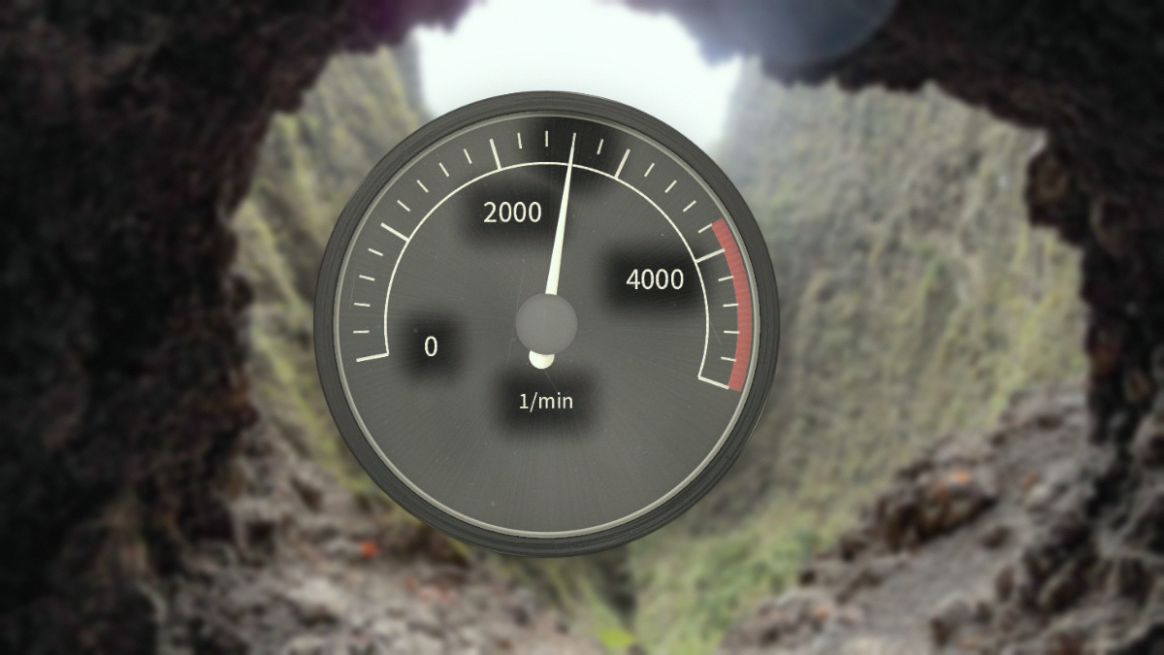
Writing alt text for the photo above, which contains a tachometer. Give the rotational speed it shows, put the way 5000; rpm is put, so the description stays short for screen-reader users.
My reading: 2600; rpm
